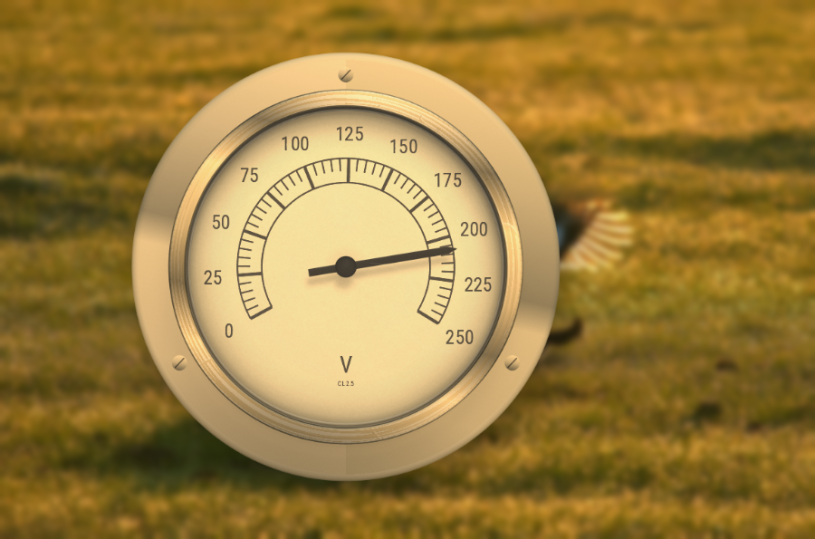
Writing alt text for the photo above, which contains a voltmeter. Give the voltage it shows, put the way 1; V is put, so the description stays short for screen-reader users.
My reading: 207.5; V
